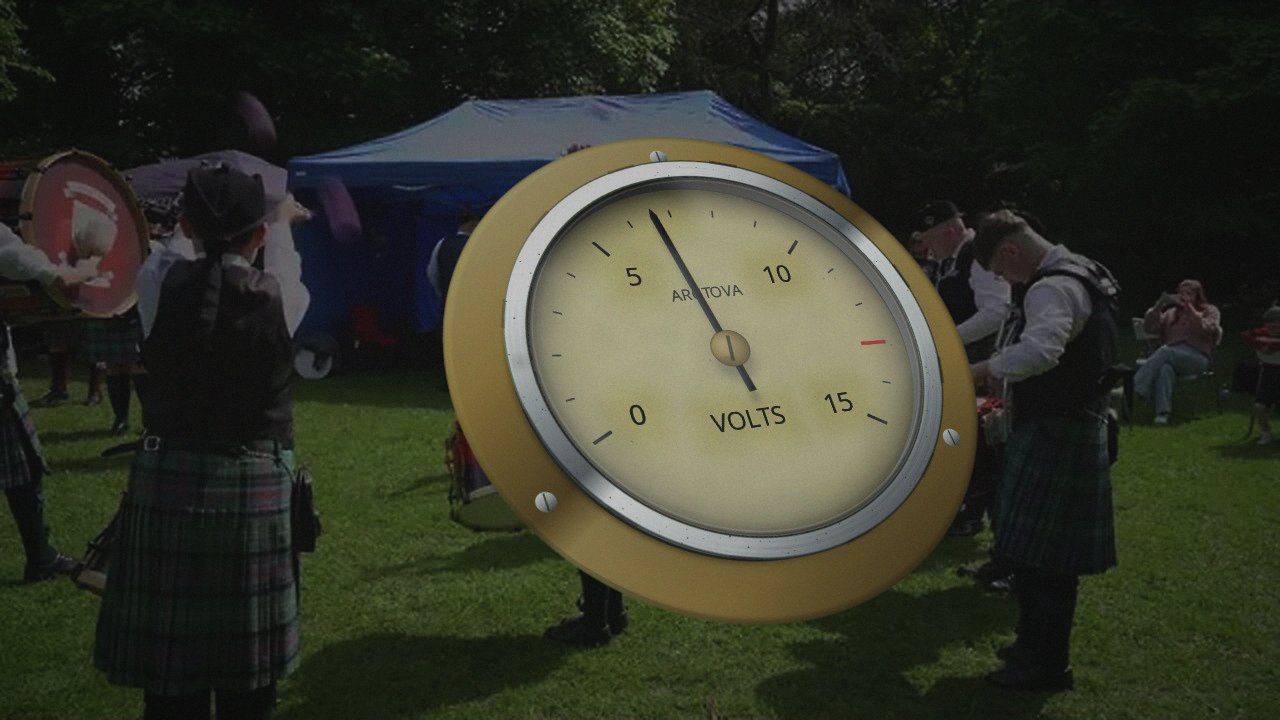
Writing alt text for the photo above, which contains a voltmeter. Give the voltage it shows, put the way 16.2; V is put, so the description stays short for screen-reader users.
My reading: 6.5; V
